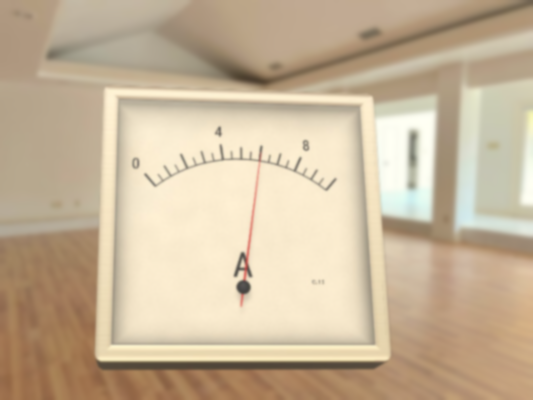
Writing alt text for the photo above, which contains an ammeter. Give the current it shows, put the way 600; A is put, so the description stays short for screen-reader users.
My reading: 6; A
